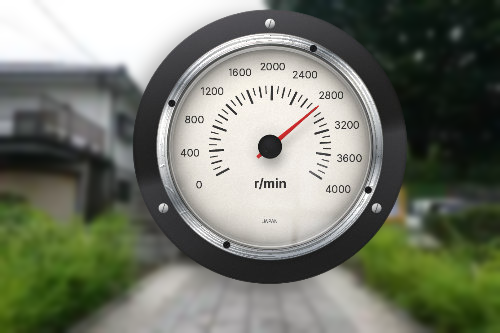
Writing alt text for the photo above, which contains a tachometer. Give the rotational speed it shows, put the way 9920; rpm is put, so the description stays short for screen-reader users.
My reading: 2800; rpm
